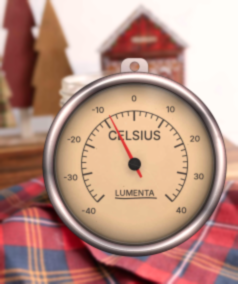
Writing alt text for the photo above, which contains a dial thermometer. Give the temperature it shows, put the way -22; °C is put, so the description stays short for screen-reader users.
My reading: -8; °C
